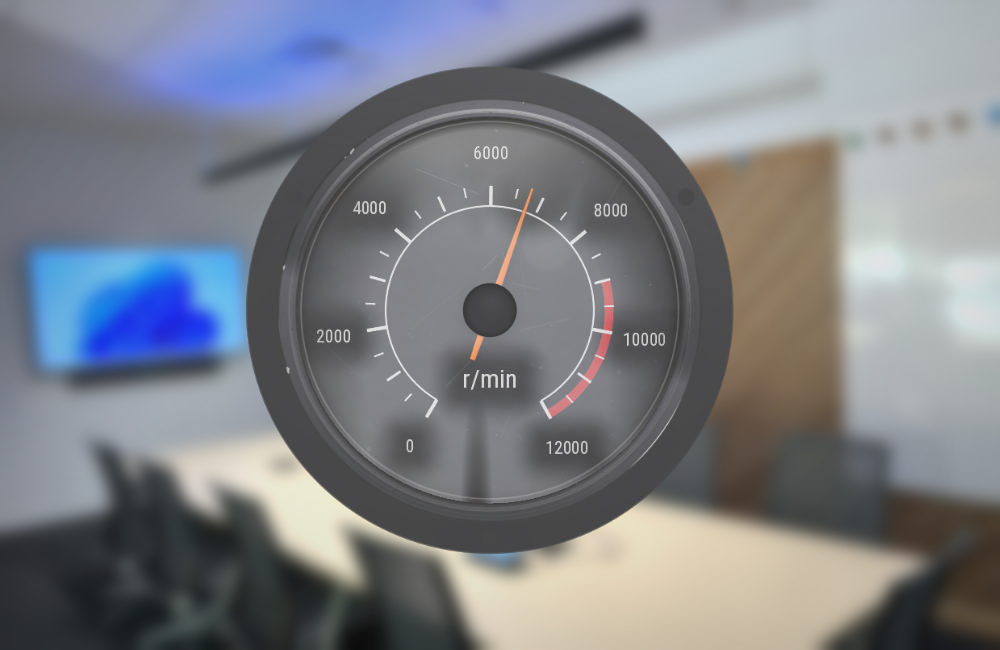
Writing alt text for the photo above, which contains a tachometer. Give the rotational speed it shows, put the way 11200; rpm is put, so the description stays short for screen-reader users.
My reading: 6750; rpm
